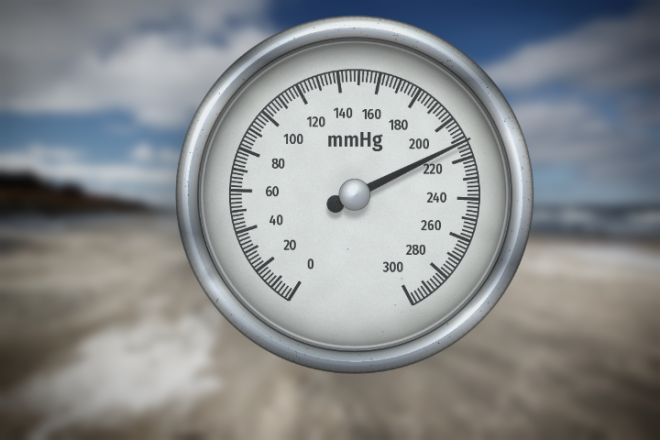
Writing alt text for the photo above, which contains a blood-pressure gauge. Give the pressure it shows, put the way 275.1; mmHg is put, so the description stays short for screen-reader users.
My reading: 212; mmHg
